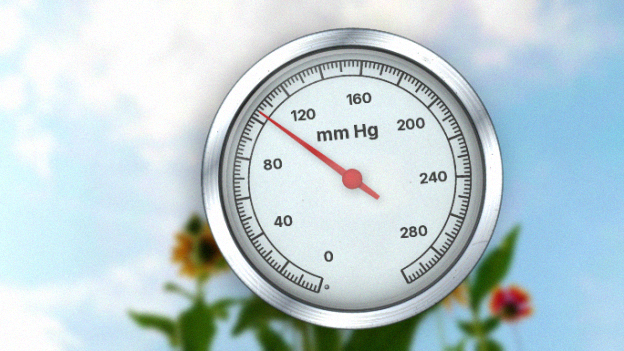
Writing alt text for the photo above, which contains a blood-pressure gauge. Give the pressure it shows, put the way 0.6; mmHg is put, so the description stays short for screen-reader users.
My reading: 104; mmHg
